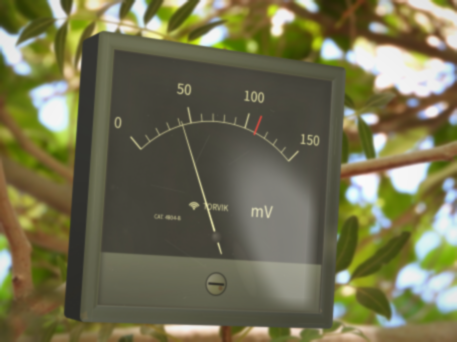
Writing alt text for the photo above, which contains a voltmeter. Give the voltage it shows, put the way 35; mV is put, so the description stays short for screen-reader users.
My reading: 40; mV
